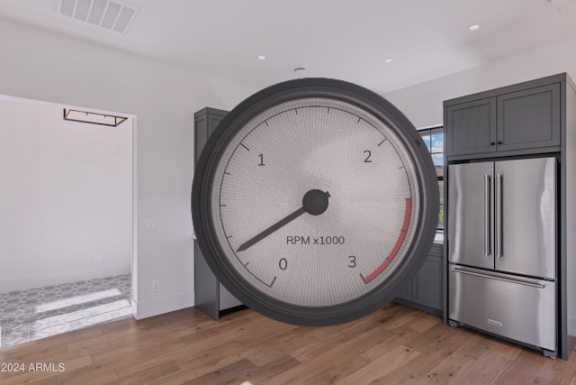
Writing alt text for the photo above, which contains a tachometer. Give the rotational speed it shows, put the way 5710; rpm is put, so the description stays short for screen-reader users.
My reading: 300; rpm
